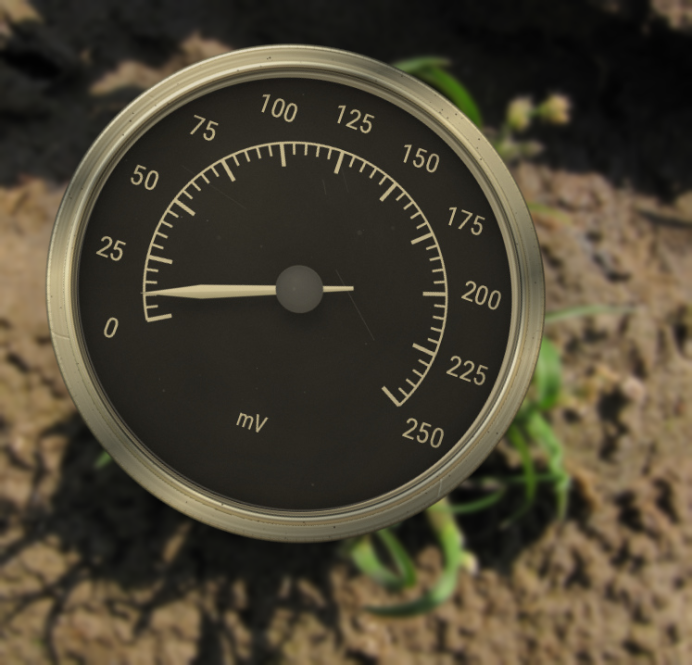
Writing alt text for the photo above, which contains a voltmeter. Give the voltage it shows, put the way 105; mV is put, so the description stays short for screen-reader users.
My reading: 10; mV
